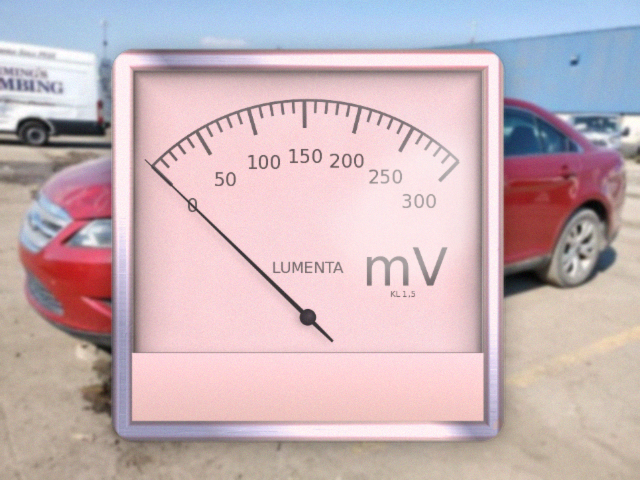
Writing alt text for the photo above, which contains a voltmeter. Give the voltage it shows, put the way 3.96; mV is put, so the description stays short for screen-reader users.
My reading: 0; mV
